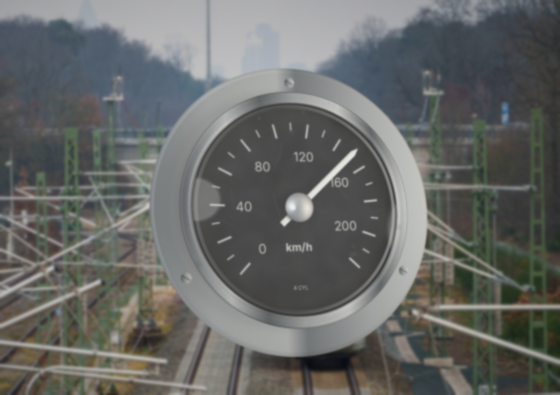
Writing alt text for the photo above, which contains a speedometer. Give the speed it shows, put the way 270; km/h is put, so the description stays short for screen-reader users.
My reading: 150; km/h
